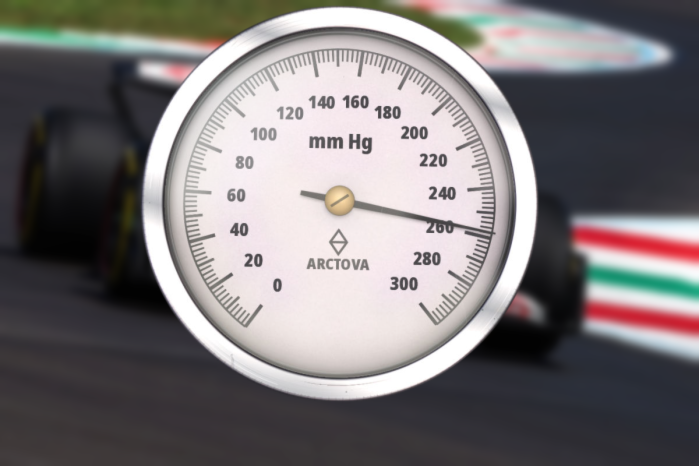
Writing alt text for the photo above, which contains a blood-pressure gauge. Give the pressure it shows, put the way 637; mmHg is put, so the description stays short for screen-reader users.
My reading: 258; mmHg
